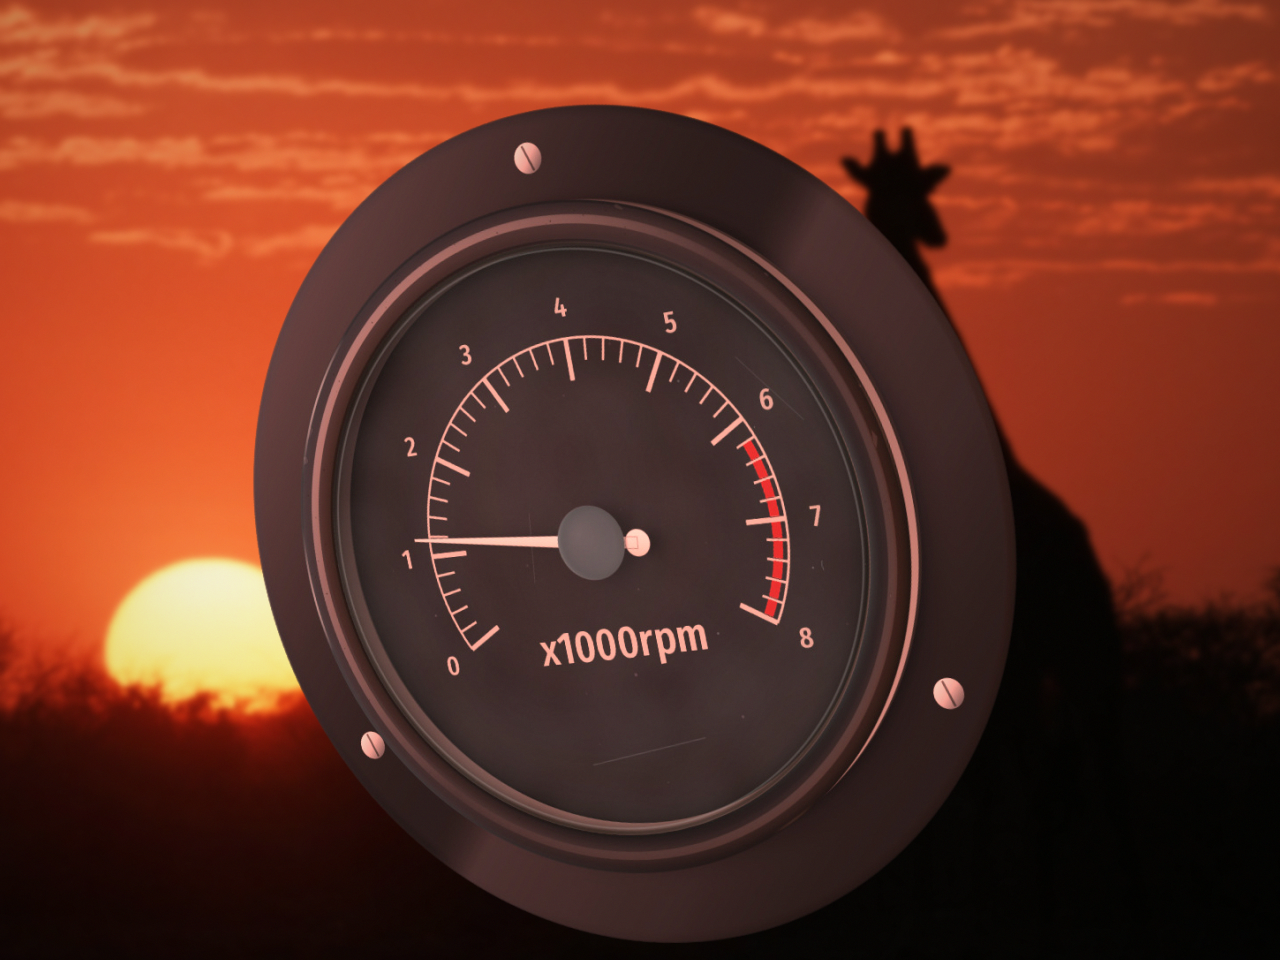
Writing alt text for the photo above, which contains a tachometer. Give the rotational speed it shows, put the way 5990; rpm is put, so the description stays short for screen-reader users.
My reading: 1200; rpm
